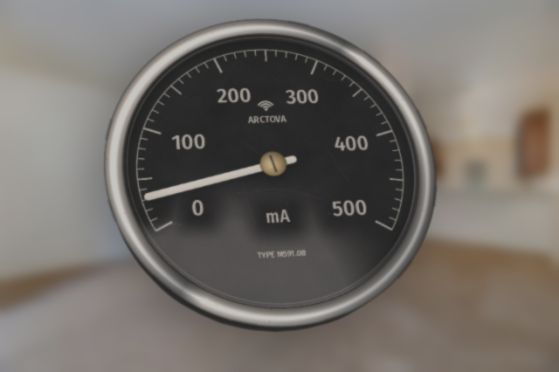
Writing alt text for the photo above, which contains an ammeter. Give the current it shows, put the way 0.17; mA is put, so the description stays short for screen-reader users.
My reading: 30; mA
